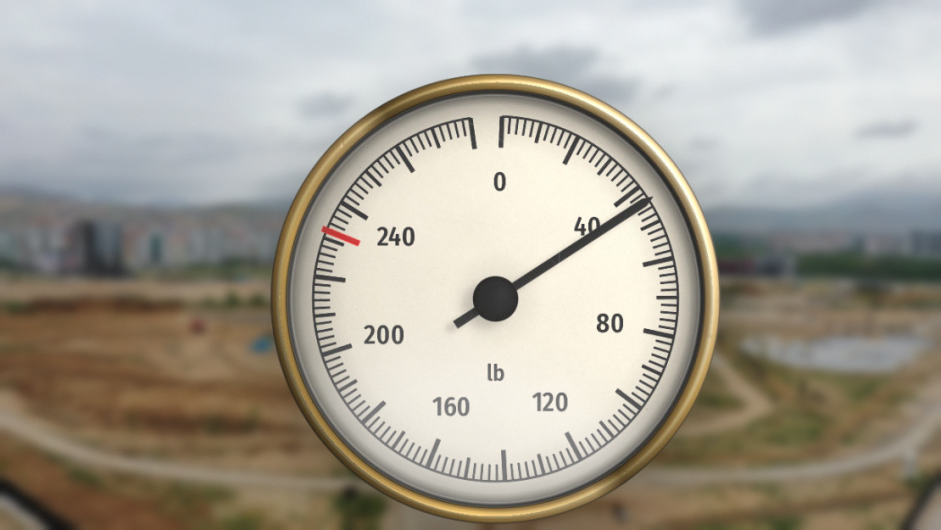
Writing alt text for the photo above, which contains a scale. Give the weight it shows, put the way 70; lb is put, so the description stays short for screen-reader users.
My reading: 44; lb
